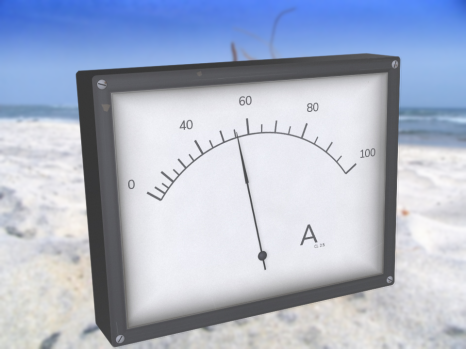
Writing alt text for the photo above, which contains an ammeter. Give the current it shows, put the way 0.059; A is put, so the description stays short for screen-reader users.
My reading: 55; A
